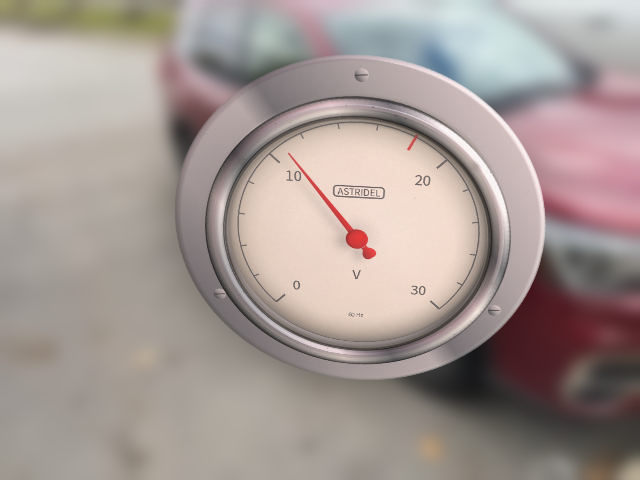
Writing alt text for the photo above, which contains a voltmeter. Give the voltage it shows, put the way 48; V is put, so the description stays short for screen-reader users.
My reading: 11; V
